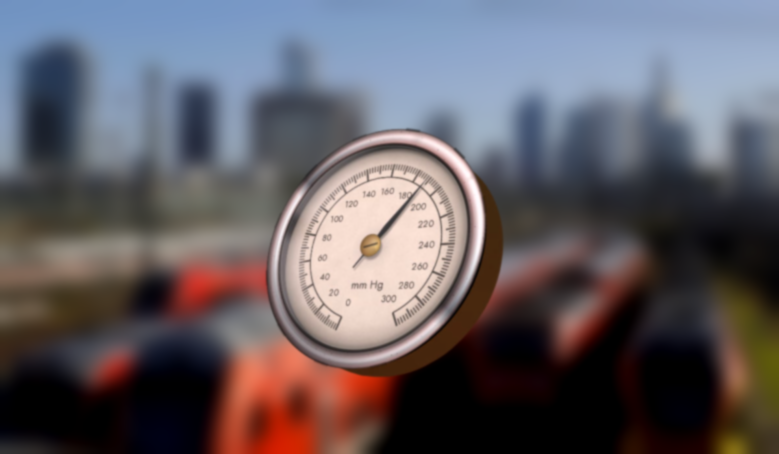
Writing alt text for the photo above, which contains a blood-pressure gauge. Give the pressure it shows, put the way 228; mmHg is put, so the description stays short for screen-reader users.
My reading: 190; mmHg
